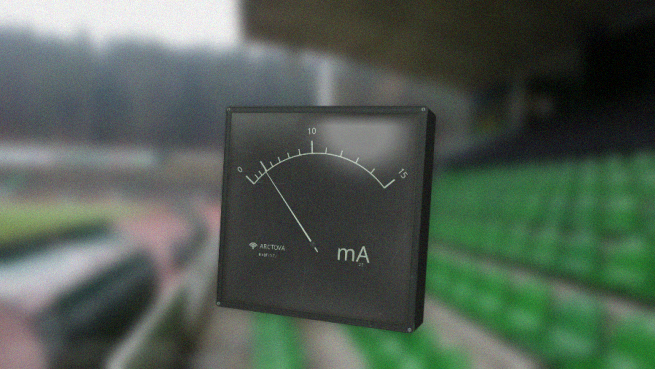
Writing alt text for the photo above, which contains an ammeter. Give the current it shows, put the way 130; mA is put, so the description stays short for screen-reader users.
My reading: 5; mA
